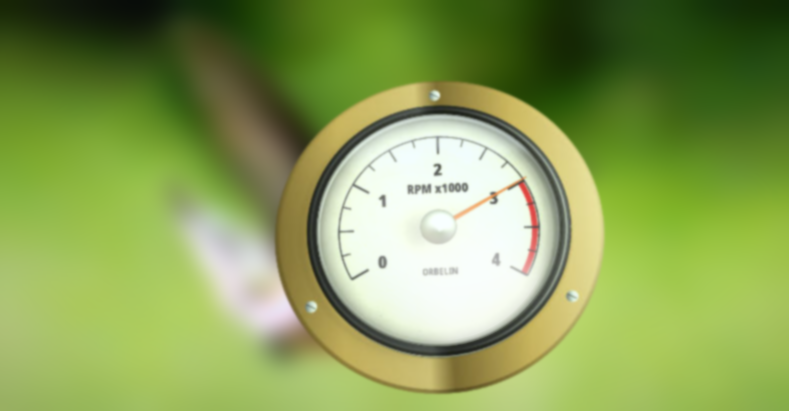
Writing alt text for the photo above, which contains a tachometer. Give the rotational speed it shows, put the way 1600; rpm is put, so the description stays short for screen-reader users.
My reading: 3000; rpm
